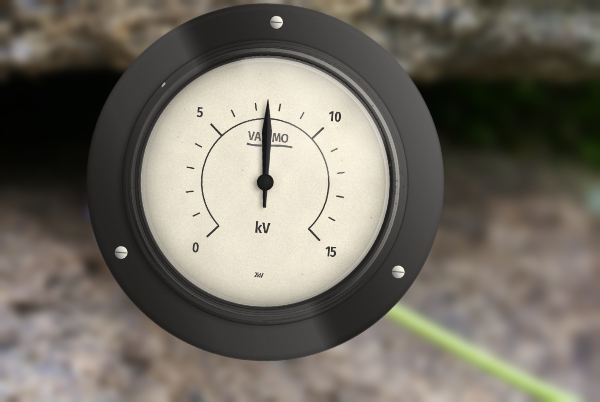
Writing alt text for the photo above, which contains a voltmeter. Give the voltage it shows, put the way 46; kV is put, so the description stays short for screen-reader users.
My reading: 7.5; kV
